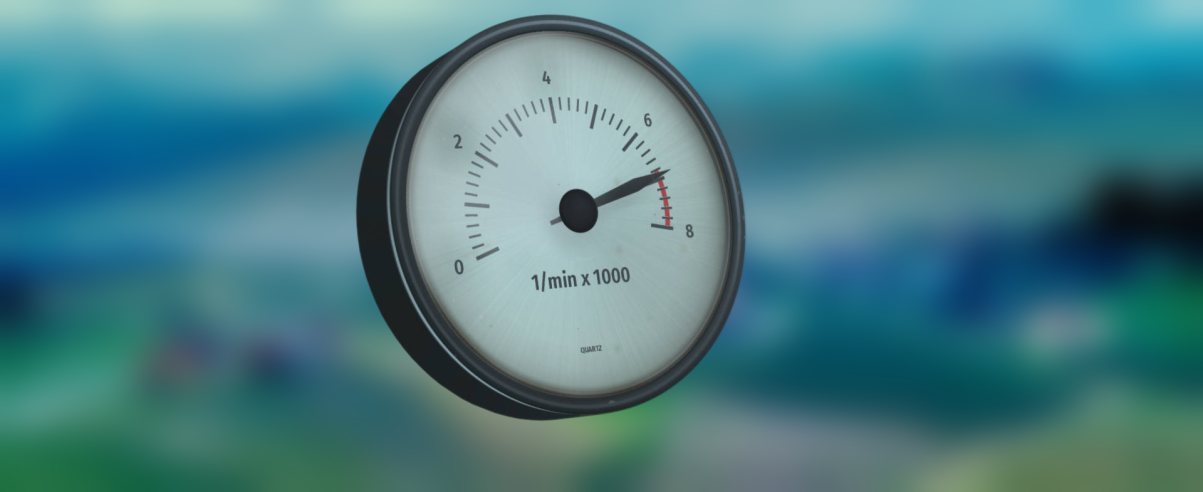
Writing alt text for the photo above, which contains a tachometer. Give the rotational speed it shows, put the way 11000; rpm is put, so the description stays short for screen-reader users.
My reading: 6900; rpm
